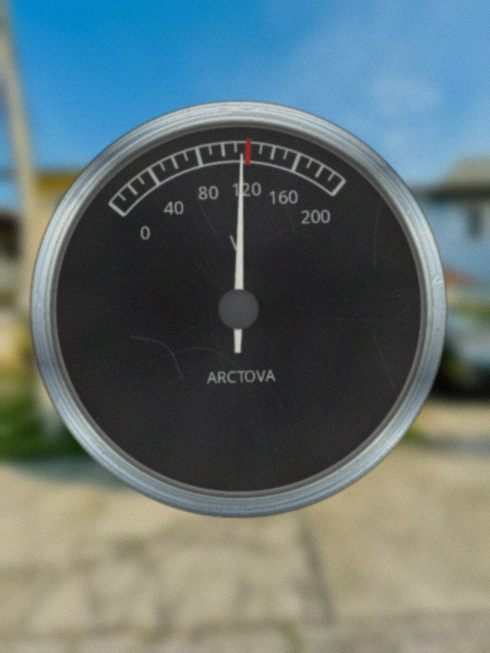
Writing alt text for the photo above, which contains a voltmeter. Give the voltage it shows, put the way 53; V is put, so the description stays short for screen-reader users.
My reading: 115; V
